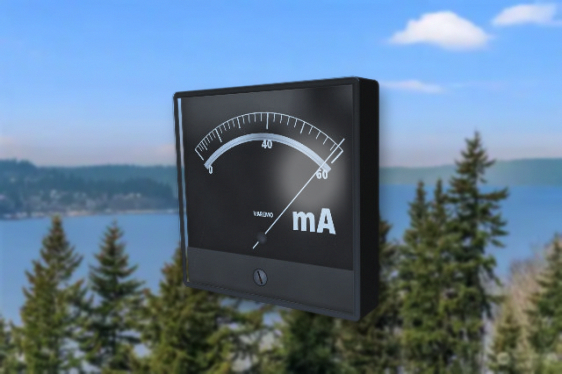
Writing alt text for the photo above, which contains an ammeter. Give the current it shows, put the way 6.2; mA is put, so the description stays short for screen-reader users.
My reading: 59; mA
